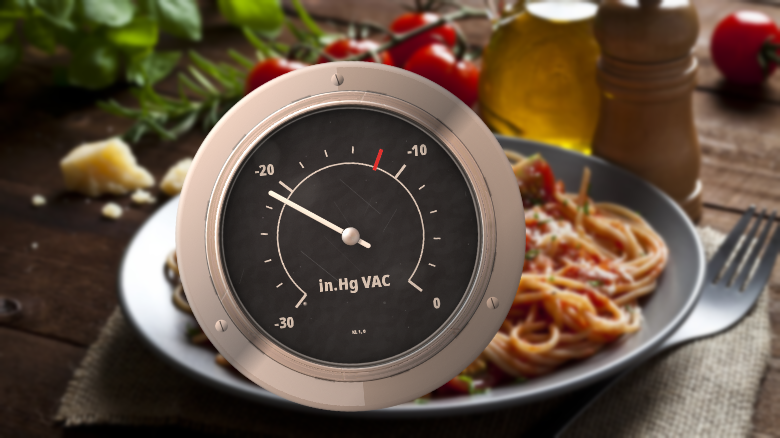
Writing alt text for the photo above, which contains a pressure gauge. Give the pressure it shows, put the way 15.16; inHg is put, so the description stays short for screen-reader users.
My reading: -21; inHg
